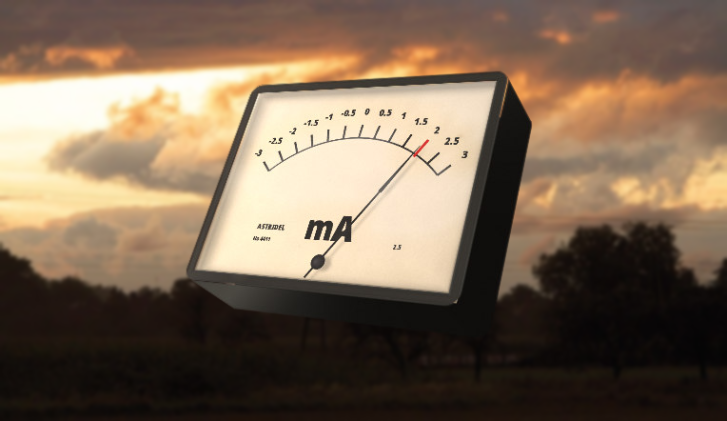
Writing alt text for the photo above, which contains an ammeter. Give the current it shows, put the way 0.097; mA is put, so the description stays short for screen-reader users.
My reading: 2; mA
